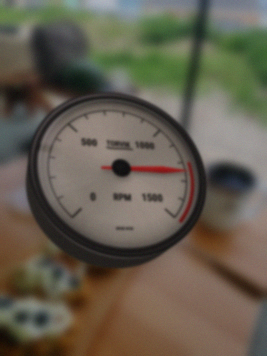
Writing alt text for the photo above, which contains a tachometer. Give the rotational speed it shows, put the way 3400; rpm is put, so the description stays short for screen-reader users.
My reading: 1250; rpm
